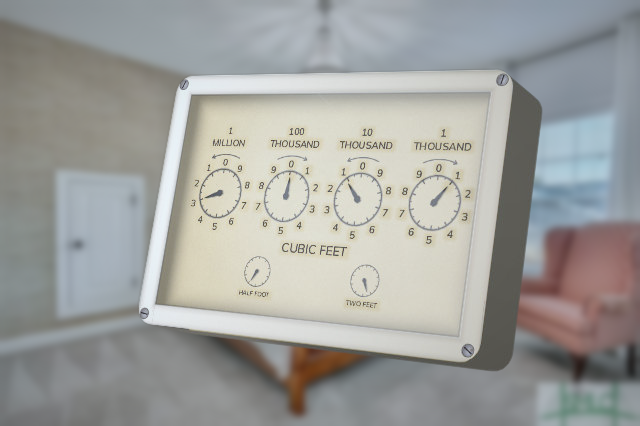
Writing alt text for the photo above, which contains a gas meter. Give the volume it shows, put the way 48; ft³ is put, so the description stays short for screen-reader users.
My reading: 301100; ft³
